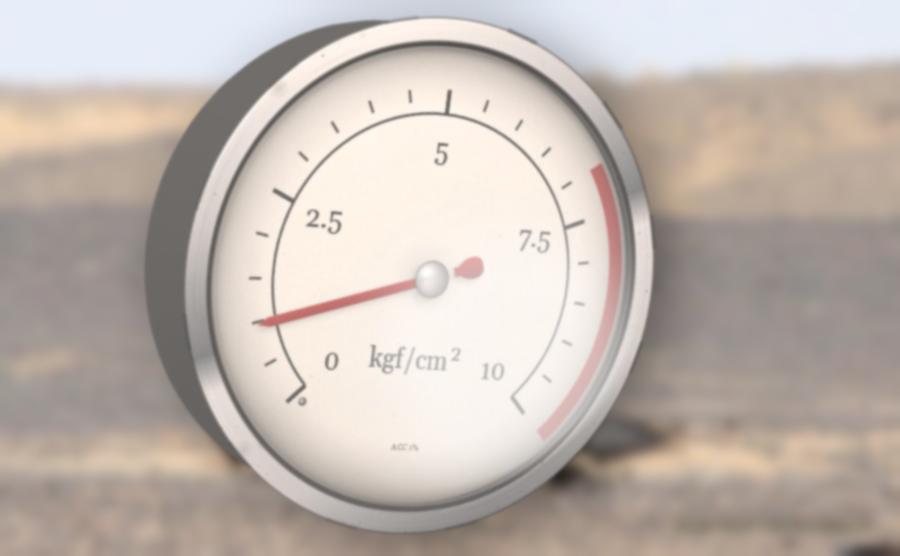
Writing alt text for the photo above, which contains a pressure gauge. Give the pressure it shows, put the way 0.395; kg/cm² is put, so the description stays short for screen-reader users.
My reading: 1; kg/cm²
